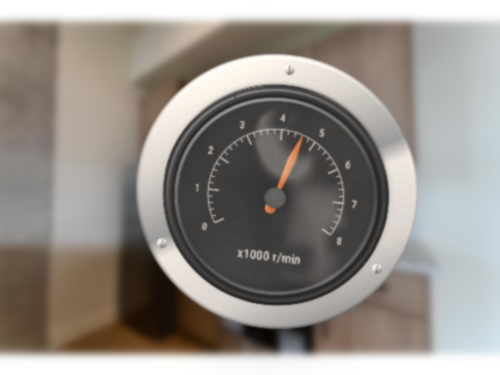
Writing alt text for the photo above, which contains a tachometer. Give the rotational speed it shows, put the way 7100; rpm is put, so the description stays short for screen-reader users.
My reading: 4600; rpm
